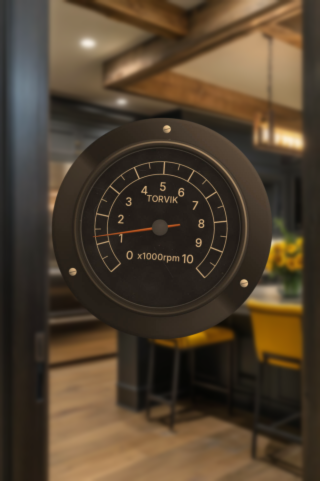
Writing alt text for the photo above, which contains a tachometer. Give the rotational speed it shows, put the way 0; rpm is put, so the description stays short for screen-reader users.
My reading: 1250; rpm
